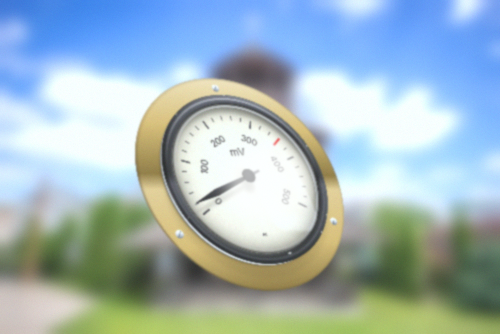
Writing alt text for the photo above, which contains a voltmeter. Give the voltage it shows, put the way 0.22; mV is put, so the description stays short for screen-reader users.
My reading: 20; mV
